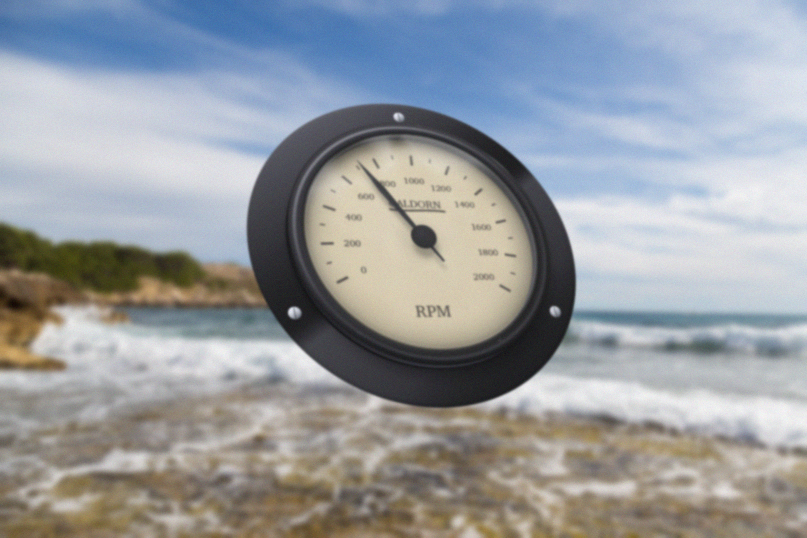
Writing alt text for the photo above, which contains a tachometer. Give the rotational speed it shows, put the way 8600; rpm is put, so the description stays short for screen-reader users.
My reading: 700; rpm
